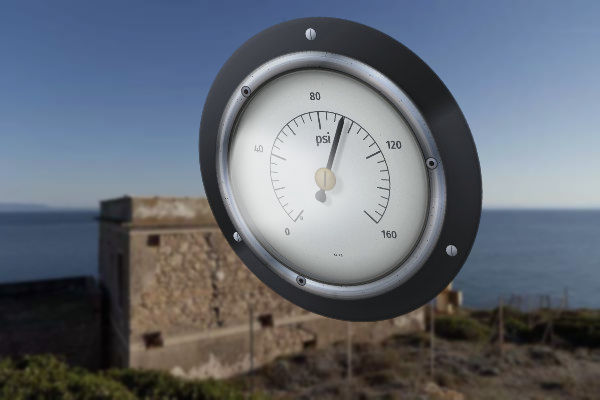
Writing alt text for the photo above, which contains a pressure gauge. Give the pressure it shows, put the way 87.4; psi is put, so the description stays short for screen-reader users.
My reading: 95; psi
